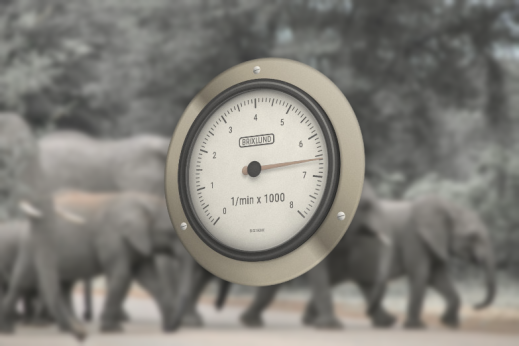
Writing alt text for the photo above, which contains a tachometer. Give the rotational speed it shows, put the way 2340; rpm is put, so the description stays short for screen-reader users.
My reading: 6600; rpm
